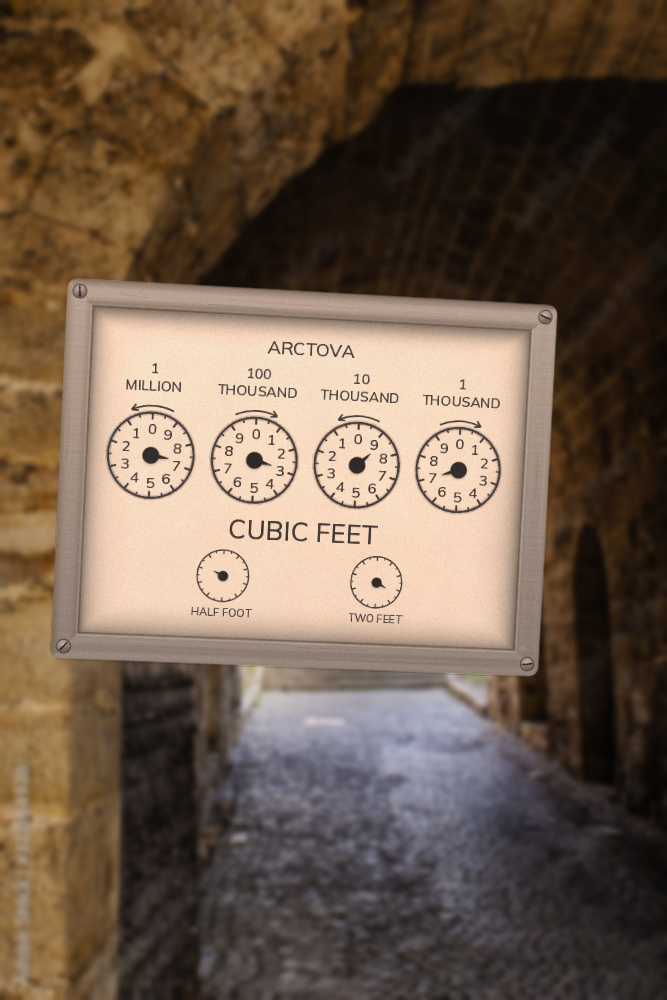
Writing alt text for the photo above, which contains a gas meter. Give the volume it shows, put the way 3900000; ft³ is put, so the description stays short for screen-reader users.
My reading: 728700; ft³
